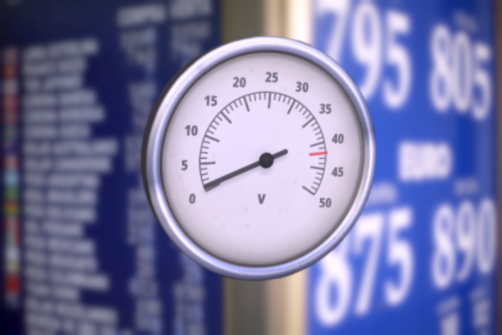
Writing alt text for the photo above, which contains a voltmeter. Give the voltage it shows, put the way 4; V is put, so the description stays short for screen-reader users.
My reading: 1; V
